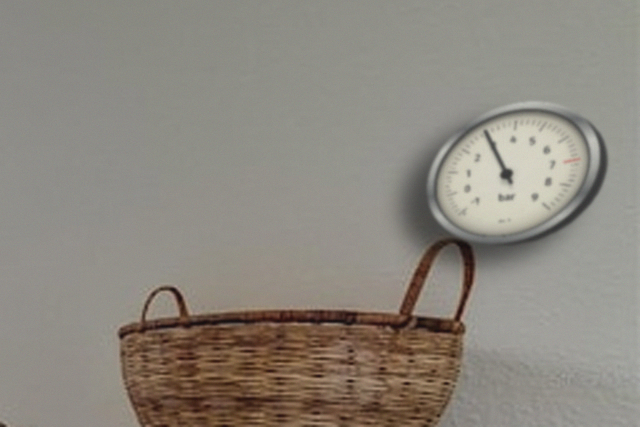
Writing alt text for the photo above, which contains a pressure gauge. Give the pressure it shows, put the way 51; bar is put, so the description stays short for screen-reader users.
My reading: 3; bar
